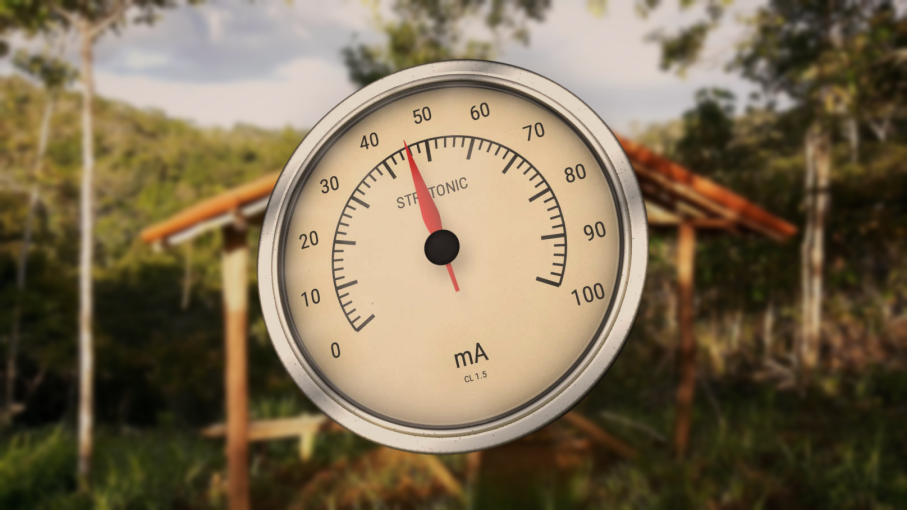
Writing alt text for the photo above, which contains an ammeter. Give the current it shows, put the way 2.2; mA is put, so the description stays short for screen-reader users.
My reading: 46; mA
